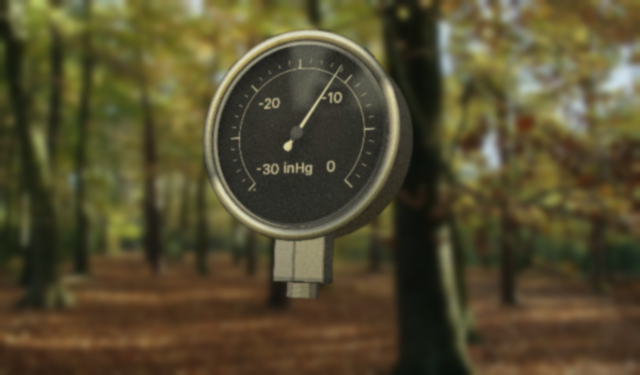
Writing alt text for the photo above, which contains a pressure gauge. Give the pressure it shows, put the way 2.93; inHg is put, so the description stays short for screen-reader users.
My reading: -11; inHg
